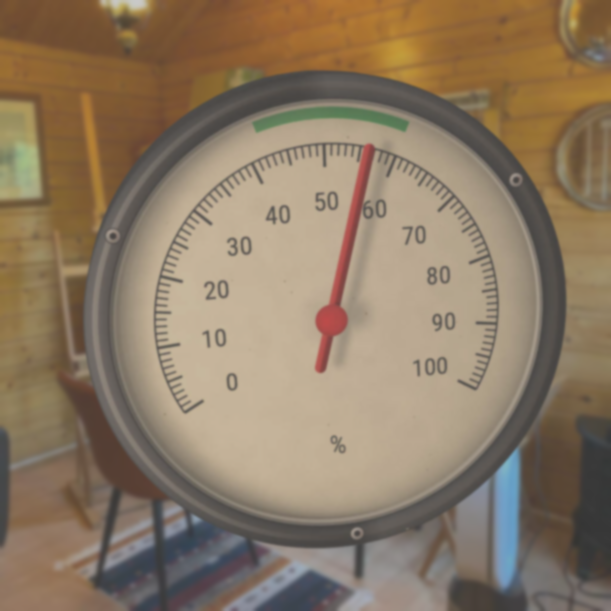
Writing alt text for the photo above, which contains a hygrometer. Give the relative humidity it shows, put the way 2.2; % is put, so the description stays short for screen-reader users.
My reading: 56; %
